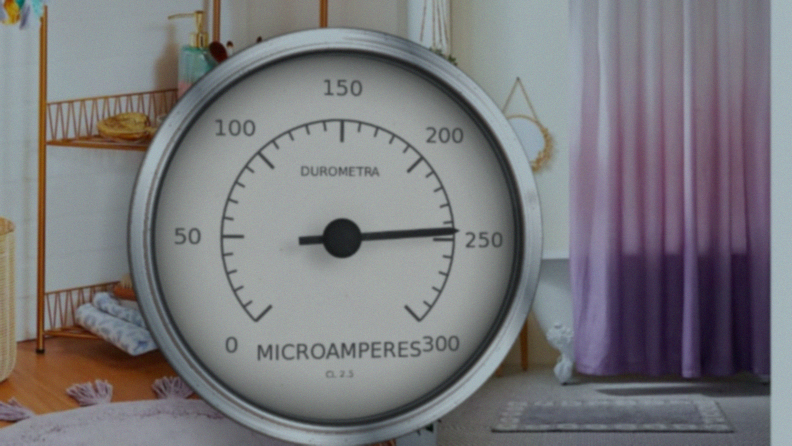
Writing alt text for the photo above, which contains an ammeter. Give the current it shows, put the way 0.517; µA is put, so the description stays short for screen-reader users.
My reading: 245; µA
